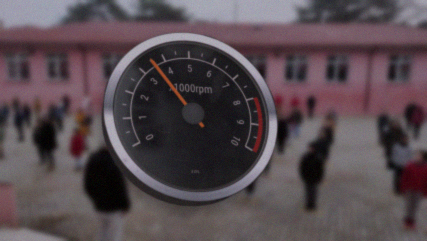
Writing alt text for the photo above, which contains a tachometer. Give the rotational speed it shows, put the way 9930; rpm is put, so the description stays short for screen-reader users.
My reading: 3500; rpm
